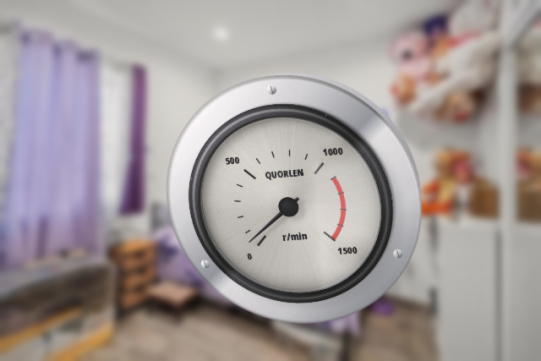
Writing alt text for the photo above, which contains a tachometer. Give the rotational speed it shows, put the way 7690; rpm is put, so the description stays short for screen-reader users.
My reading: 50; rpm
